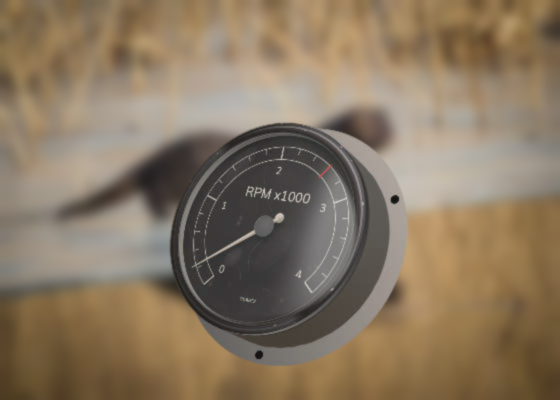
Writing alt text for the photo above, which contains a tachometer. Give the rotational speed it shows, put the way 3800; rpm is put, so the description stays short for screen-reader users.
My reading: 200; rpm
